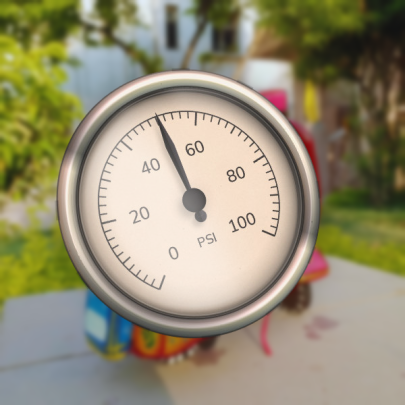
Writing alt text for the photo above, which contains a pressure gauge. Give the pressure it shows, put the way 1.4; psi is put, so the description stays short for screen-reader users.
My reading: 50; psi
